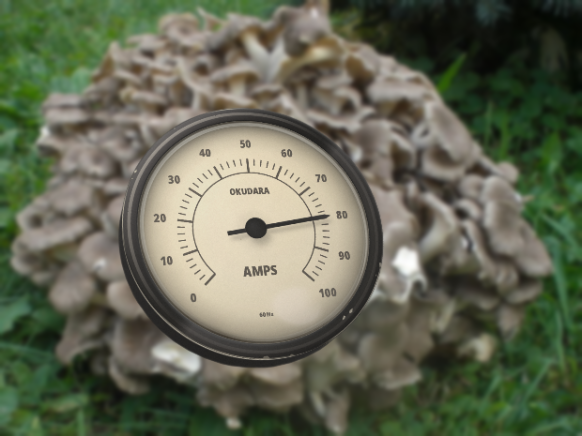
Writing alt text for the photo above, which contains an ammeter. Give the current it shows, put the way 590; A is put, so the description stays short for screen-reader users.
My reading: 80; A
